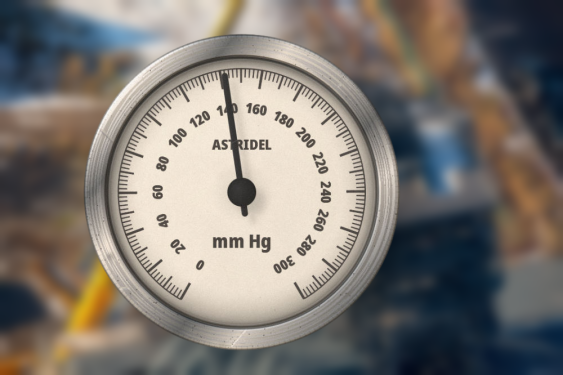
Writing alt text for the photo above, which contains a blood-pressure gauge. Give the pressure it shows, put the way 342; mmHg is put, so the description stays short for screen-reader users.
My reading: 142; mmHg
